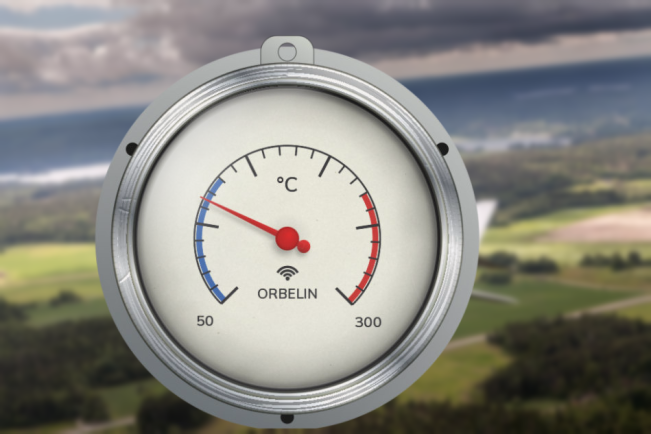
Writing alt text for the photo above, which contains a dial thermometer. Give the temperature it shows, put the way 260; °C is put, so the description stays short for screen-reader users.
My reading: 115; °C
